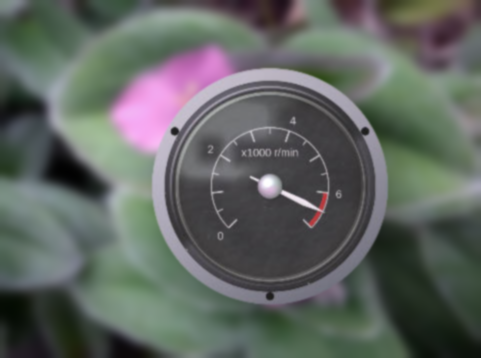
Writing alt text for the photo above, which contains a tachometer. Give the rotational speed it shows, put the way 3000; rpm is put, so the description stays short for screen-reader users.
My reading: 6500; rpm
